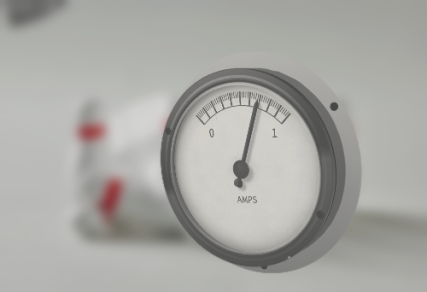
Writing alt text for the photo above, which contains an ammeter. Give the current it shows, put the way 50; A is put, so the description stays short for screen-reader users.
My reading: 0.7; A
